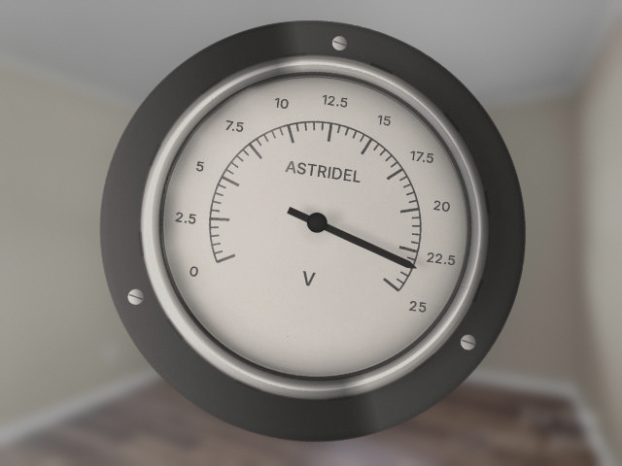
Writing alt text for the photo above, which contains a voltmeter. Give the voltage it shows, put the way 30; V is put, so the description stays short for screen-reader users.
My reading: 23.5; V
